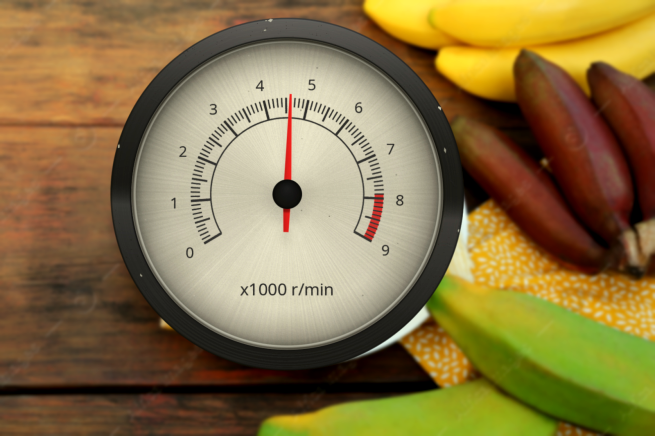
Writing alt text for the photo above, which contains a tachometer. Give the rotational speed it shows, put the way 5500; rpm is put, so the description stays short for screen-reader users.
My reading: 4600; rpm
